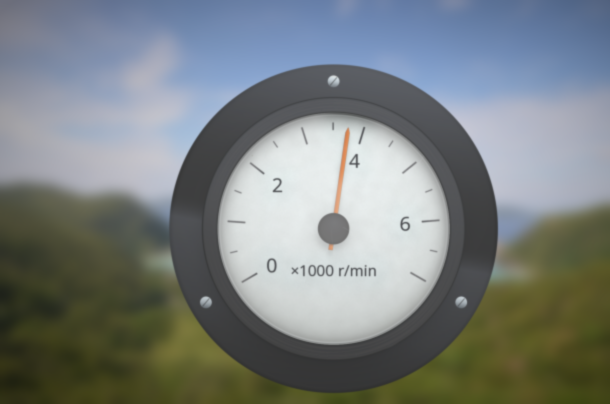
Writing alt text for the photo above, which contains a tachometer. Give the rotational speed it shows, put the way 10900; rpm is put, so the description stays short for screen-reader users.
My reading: 3750; rpm
